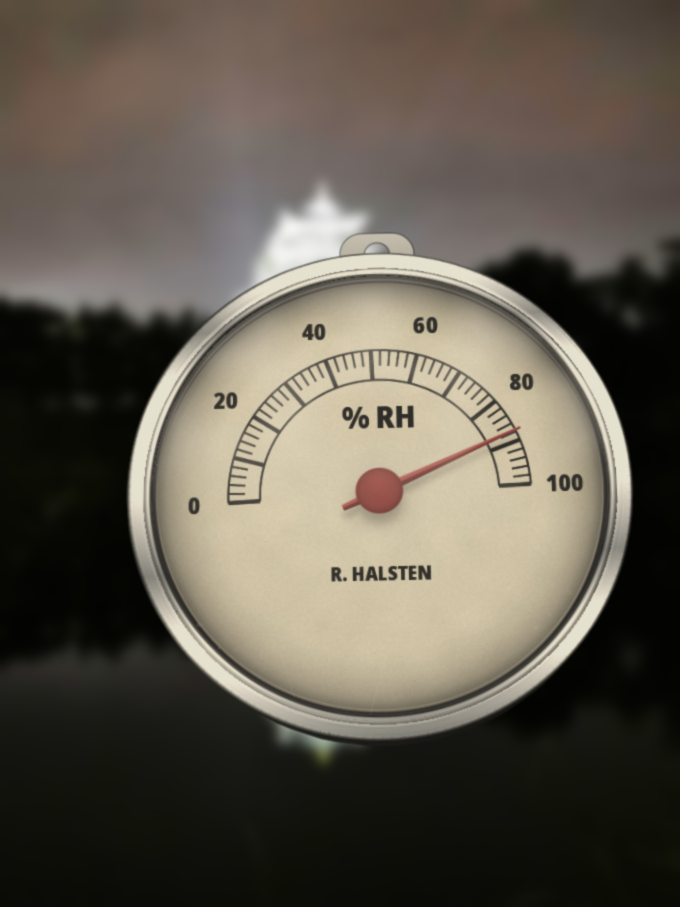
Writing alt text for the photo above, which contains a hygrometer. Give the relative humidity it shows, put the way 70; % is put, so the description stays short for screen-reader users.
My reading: 88; %
